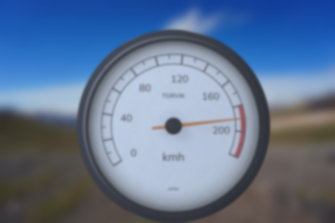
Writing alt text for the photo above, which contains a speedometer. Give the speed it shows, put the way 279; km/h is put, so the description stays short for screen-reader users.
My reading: 190; km/h
